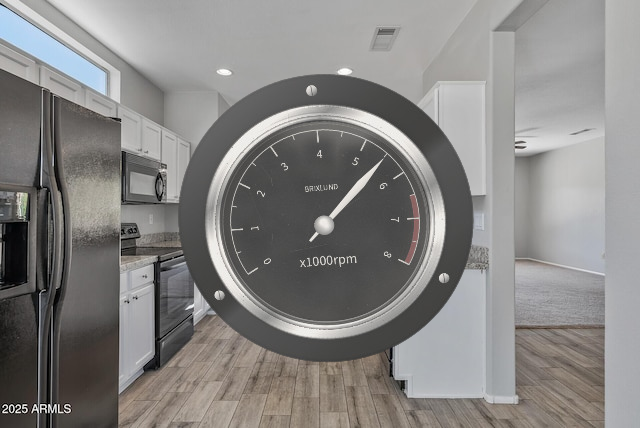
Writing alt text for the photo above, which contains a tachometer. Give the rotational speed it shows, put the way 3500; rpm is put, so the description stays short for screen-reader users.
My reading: 5500; rpm
